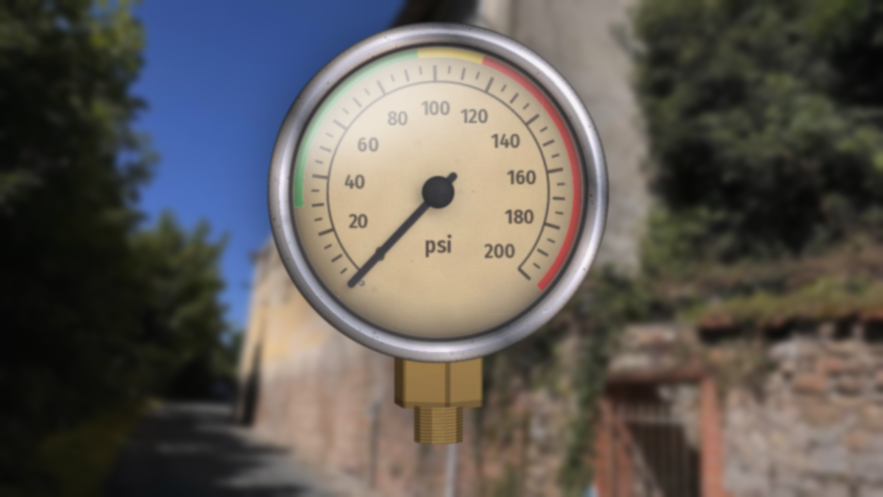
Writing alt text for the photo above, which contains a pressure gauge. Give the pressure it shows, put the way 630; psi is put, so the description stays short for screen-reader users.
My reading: 0; psi
